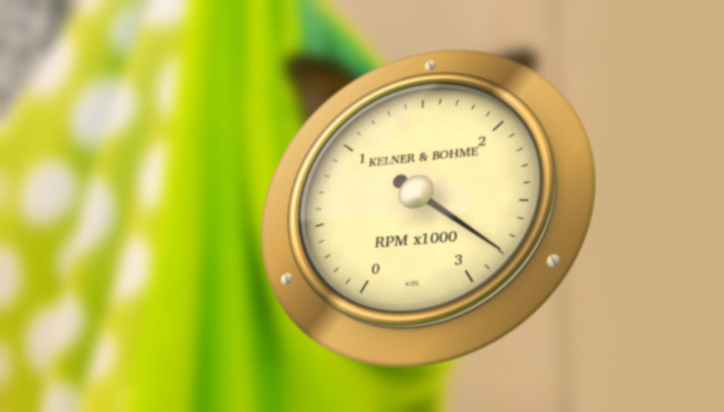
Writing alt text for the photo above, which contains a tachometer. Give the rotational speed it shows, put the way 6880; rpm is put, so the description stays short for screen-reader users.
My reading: 2800; rpm
